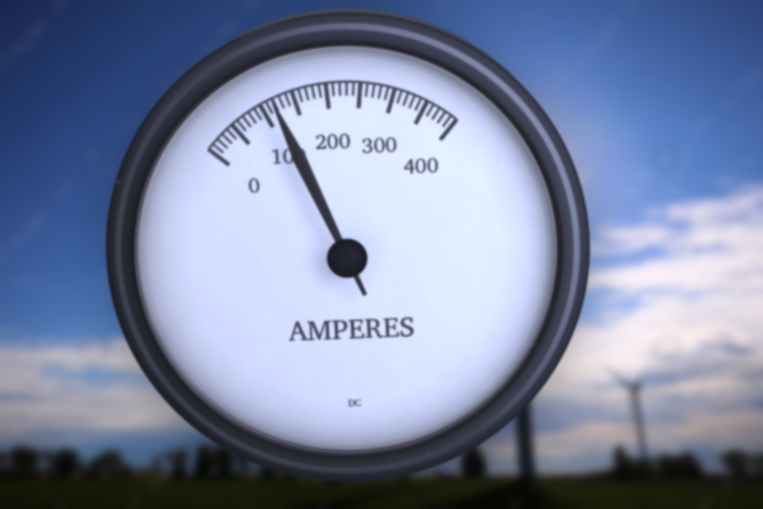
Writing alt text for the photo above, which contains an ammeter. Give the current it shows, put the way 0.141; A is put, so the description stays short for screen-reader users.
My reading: 120; A
